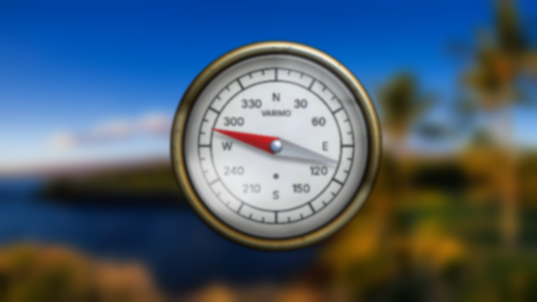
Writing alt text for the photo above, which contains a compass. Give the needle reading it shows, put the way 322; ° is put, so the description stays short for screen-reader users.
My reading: 285; °
